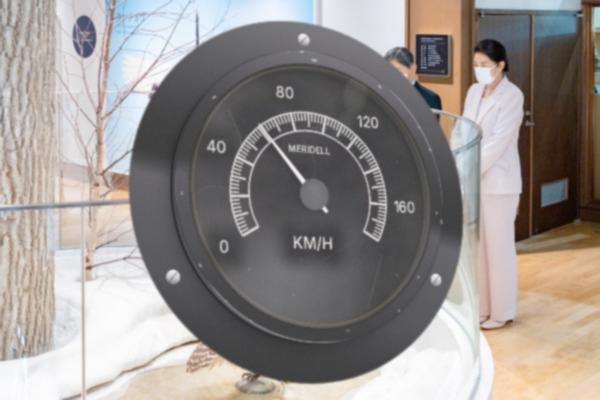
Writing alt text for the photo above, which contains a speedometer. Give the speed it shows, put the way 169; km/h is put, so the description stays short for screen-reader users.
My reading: 60; km/h
